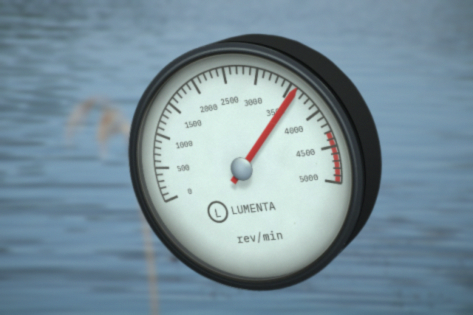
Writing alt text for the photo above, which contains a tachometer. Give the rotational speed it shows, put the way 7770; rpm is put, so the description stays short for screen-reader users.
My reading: 3600; rpm
